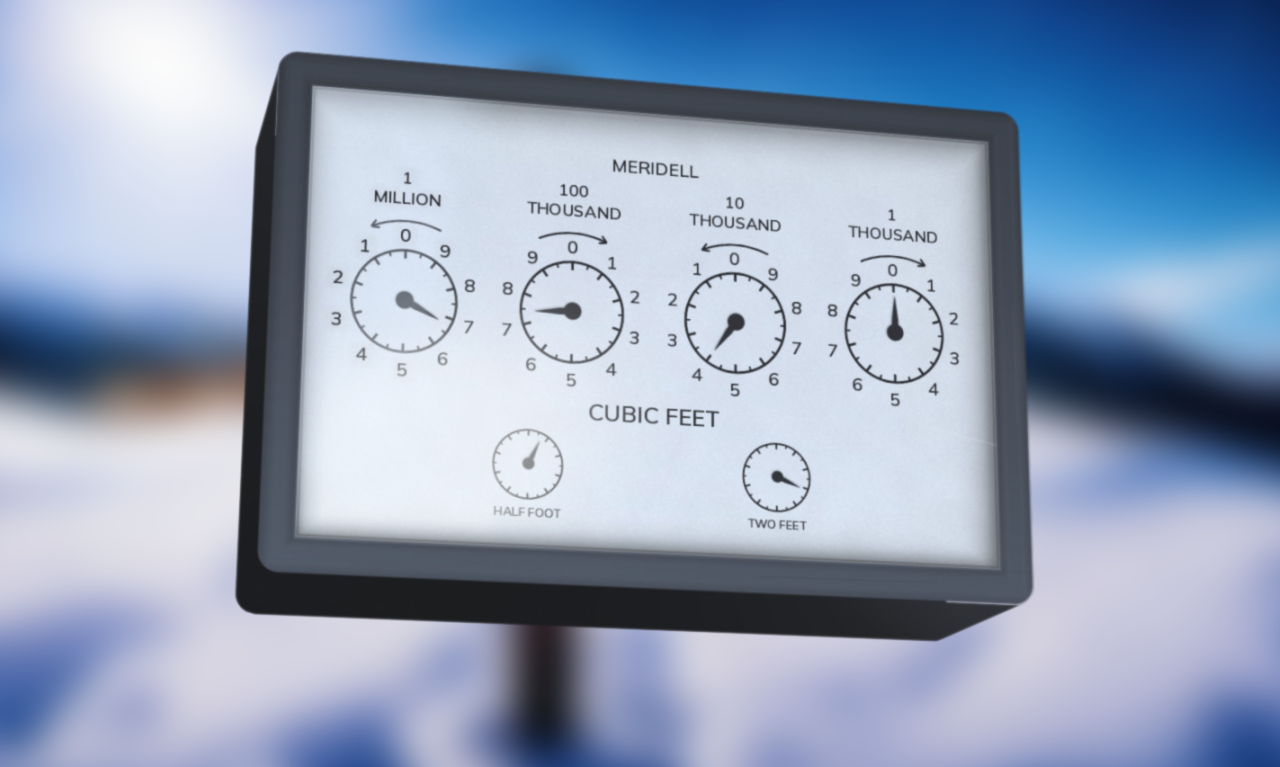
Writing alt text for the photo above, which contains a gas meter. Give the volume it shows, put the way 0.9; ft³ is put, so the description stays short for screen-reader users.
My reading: 674000; ft³
